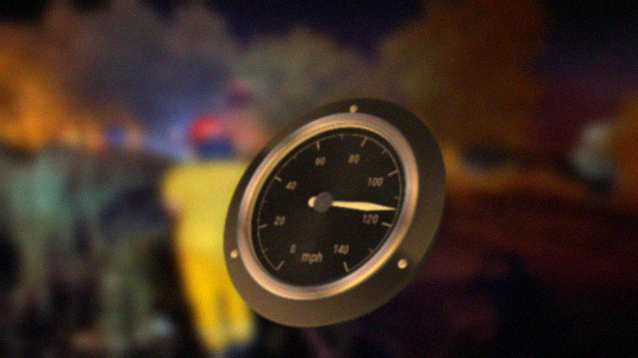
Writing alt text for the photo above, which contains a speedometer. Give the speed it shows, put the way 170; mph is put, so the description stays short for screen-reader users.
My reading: 115; mph
